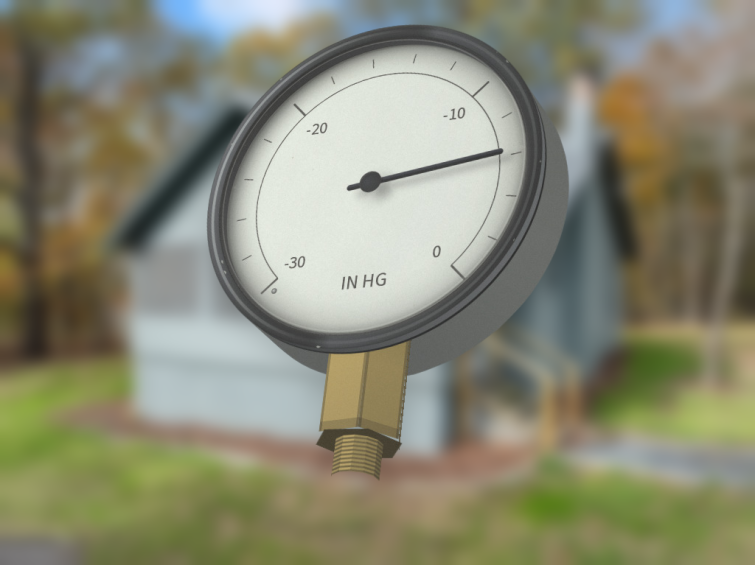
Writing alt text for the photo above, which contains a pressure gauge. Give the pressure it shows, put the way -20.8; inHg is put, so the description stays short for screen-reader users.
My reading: -6; inHg
